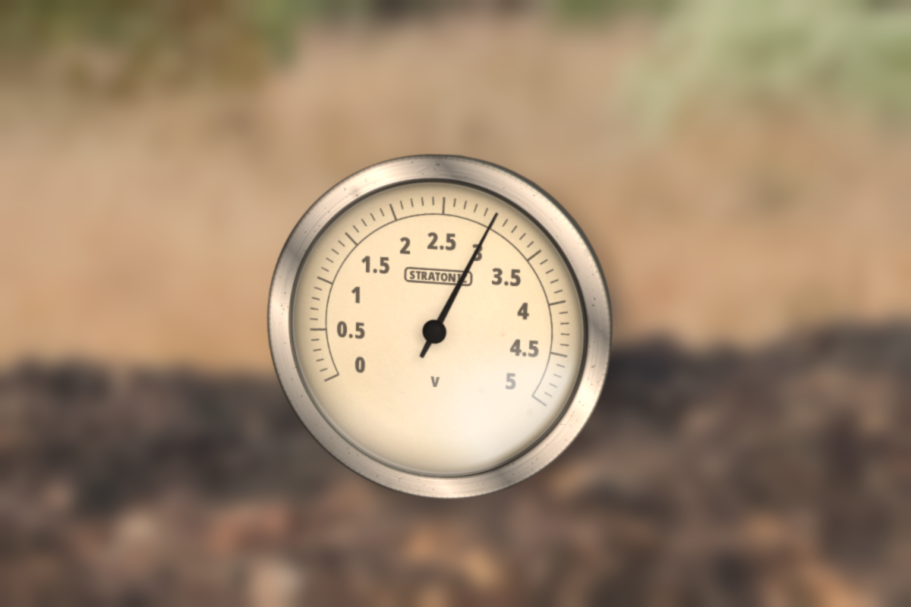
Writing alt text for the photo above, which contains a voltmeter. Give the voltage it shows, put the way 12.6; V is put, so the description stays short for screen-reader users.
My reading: 3; V
